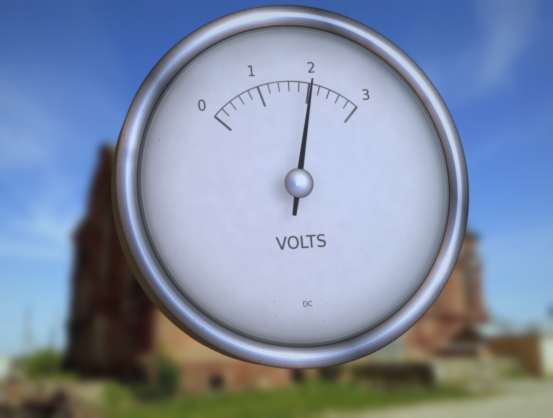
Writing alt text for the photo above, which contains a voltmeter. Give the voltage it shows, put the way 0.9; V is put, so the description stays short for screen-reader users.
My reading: 2; V
